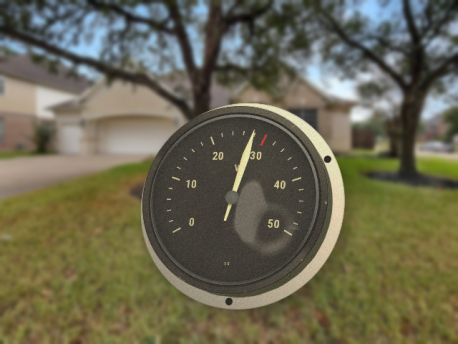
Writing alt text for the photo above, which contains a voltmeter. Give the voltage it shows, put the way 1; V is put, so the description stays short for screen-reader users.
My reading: 28; V
